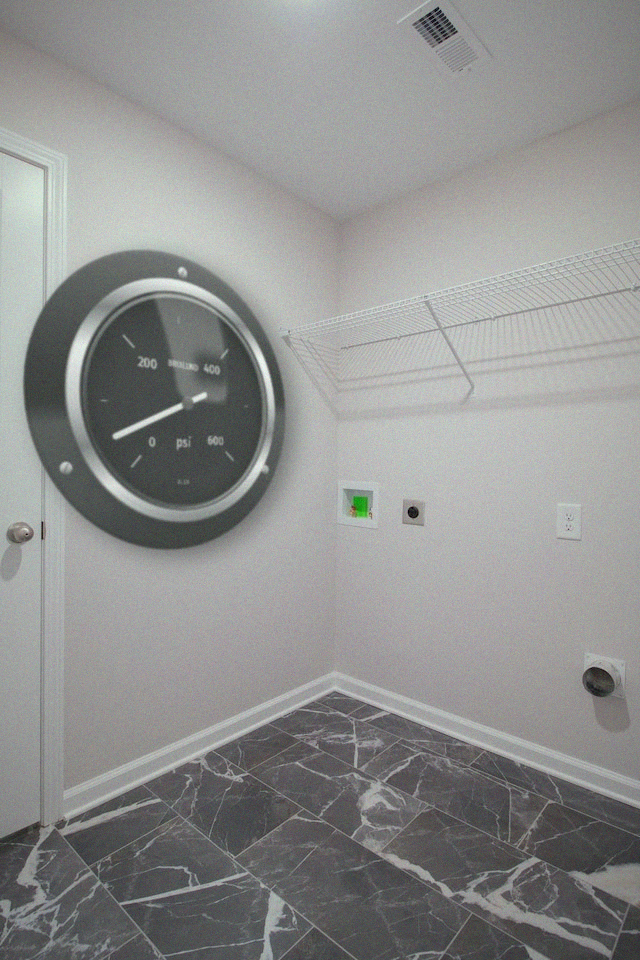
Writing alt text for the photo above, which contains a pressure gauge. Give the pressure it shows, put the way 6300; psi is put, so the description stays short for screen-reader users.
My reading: 50; psi
